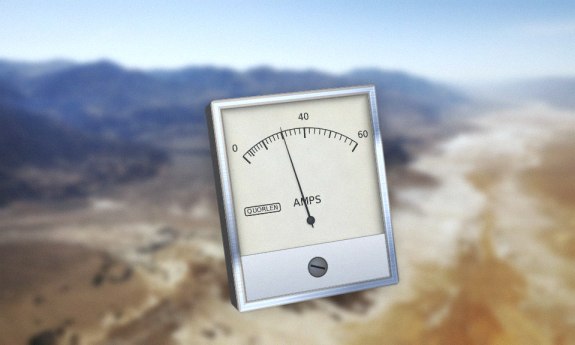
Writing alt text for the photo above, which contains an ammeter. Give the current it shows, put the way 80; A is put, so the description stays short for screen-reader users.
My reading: 30; A
